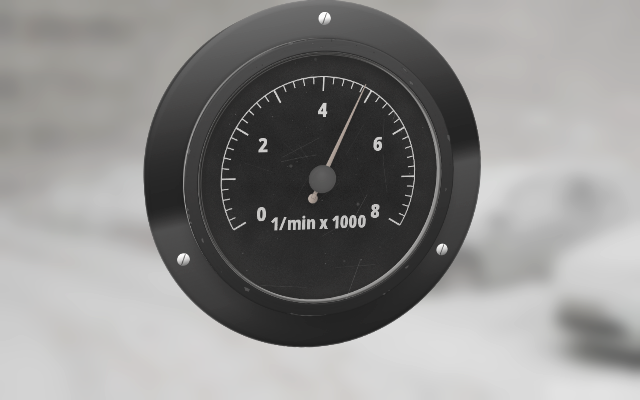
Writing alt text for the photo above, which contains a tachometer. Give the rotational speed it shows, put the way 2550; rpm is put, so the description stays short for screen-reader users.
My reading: 4800; rpm
